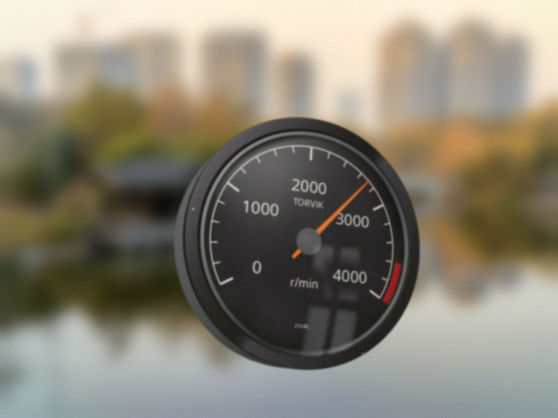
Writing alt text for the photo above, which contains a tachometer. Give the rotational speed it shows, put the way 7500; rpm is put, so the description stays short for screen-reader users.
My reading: 2700; rpm
